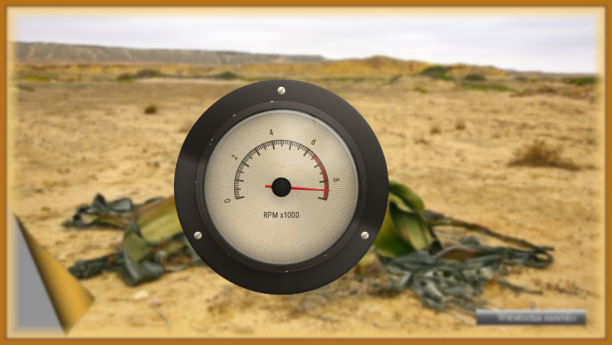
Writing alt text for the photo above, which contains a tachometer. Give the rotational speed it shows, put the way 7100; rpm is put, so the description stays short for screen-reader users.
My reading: 8500; rpm
